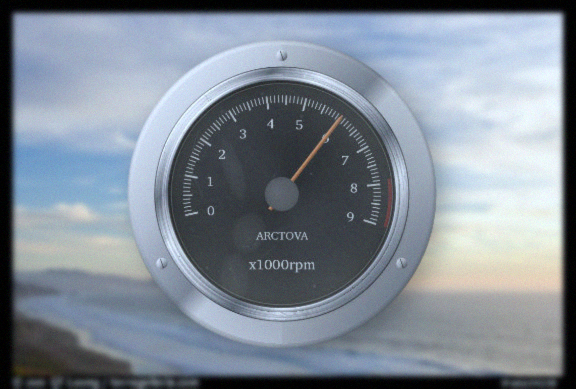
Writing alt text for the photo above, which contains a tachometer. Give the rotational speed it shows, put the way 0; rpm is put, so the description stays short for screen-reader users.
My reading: 6000; rpm
